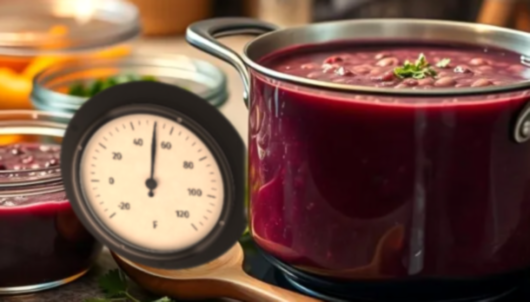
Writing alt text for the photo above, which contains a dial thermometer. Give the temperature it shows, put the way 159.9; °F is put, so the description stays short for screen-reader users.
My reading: 52; °F
